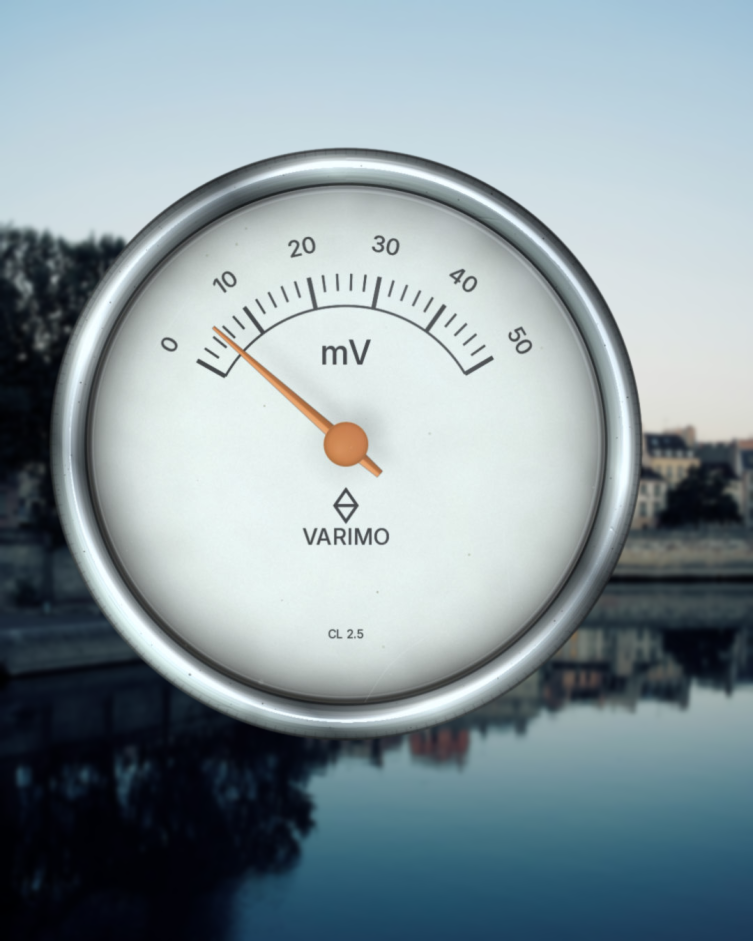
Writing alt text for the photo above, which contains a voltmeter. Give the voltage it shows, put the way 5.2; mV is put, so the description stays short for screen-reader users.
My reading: 5; mV
